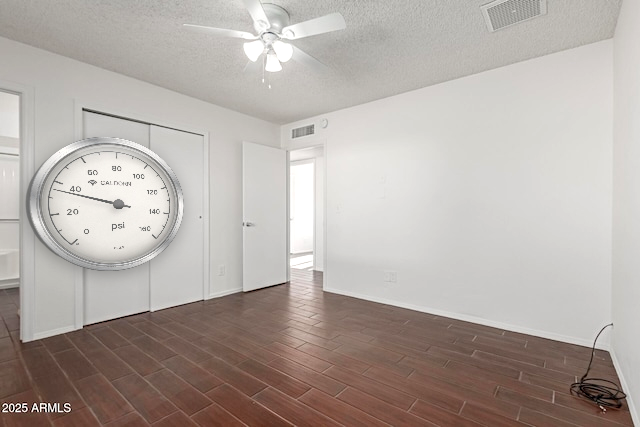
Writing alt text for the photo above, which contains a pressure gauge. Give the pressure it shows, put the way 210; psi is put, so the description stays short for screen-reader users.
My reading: 35; psi
